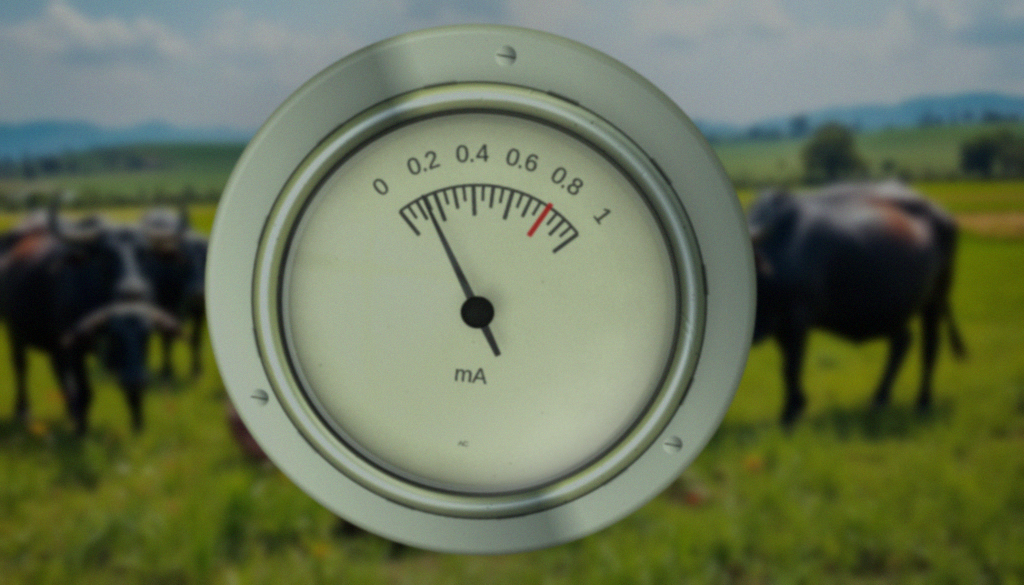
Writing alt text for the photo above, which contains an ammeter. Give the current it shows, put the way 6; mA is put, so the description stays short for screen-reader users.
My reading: 0.15; mA
